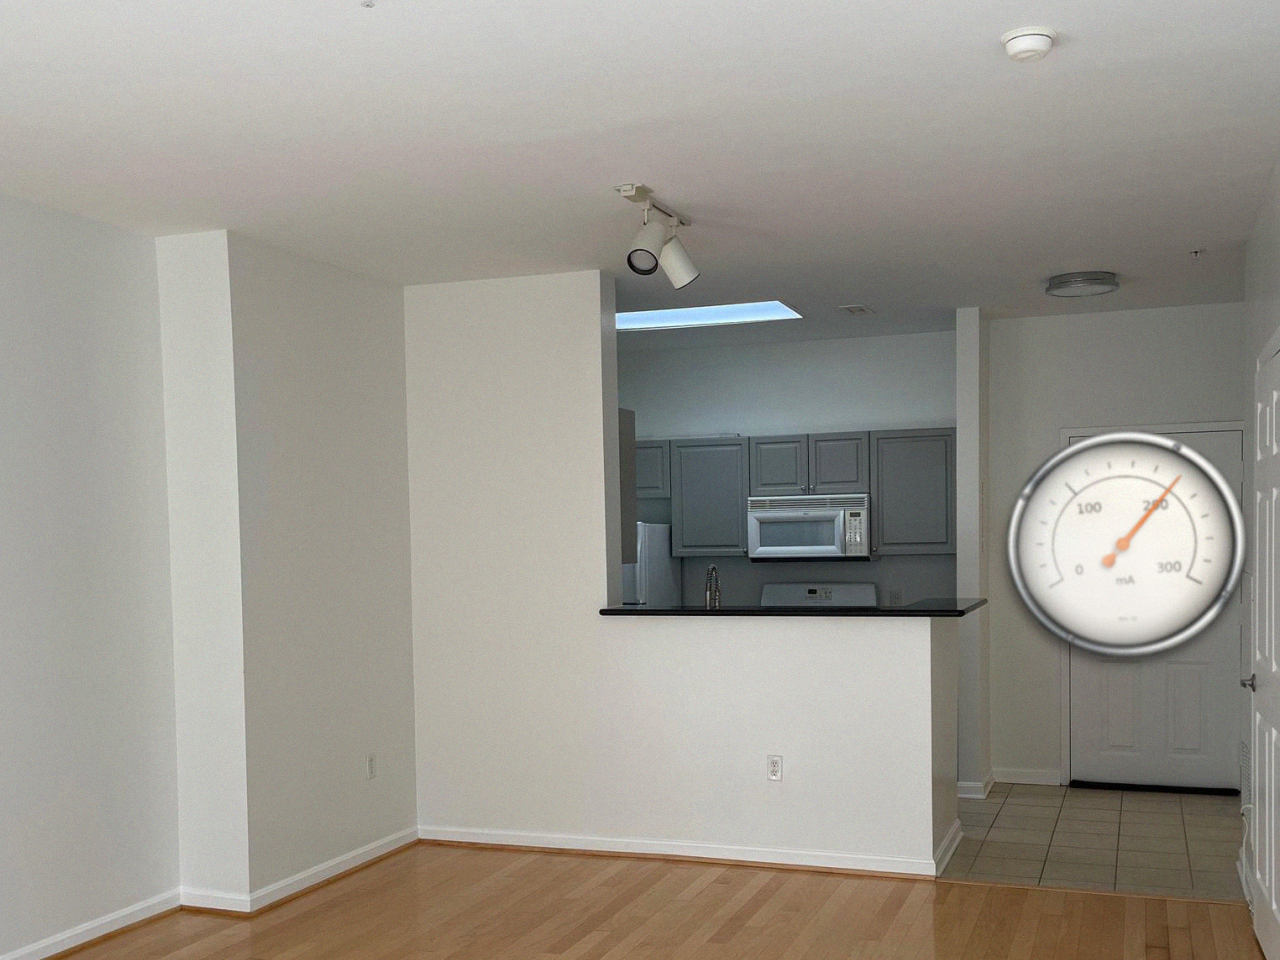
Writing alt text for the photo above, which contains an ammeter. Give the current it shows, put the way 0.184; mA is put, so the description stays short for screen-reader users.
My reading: 200; mA
